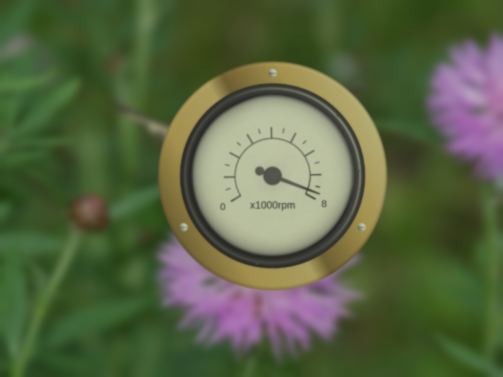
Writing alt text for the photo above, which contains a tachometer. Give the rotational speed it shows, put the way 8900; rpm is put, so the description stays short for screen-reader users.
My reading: 7750; rpm
